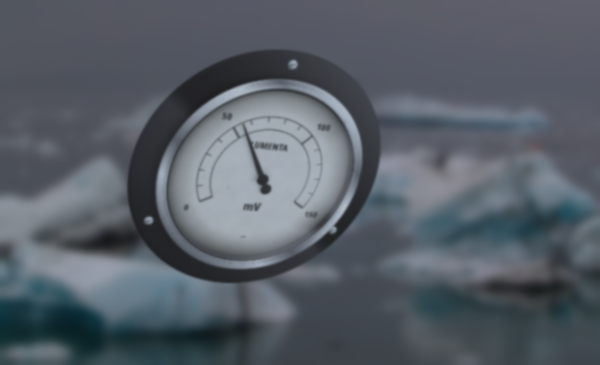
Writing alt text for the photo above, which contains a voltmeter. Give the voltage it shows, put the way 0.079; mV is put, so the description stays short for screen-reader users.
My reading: 55; mV
